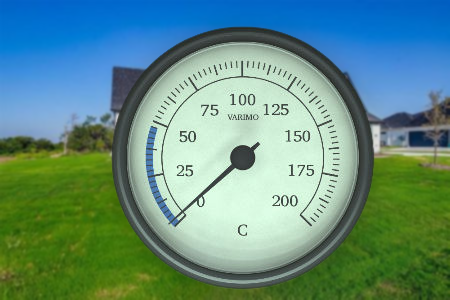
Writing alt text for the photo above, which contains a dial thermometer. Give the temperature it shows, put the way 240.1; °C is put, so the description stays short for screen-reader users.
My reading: 2.5; °C
